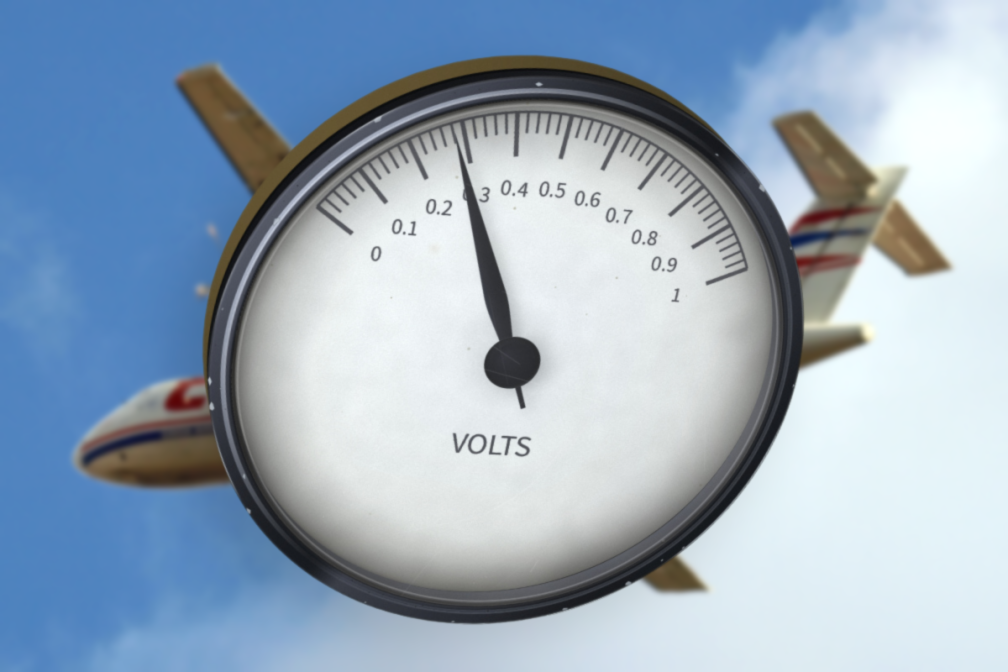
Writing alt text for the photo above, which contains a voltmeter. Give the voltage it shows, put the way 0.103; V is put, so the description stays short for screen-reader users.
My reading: 0.28; V
